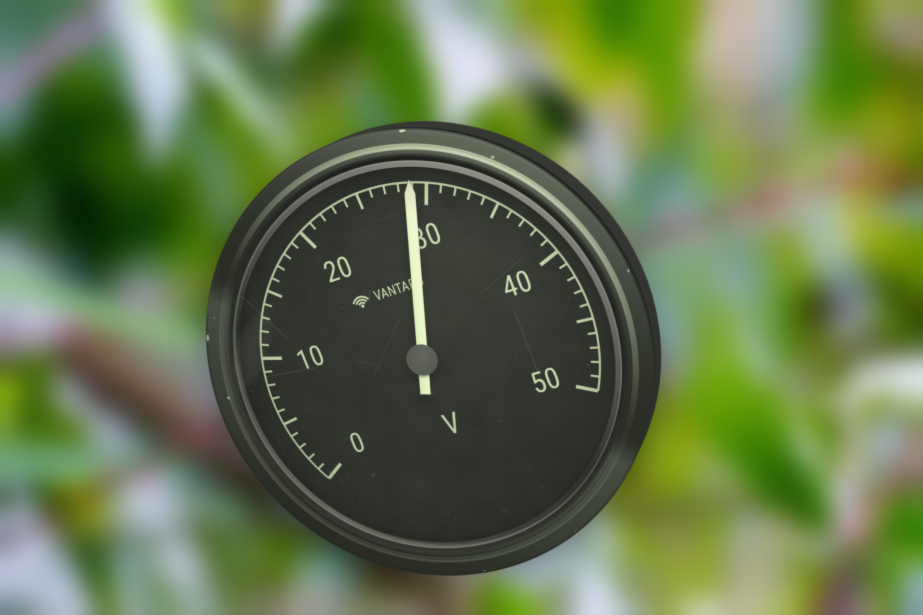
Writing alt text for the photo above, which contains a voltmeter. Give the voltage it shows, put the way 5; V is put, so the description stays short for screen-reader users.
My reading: 29; V
